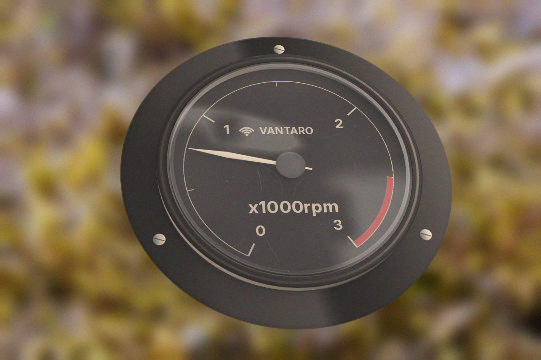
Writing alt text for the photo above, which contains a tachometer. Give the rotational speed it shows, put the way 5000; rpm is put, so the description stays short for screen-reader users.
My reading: 750; rpm
